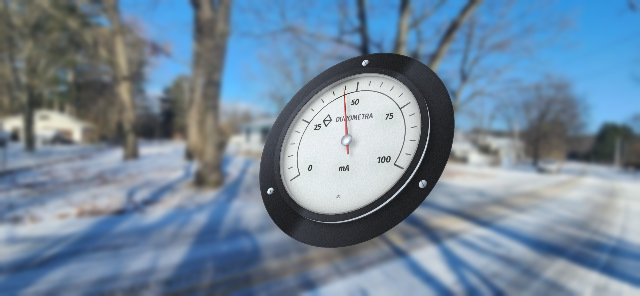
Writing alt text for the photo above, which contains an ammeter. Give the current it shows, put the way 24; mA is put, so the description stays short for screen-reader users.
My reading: 45; mA
